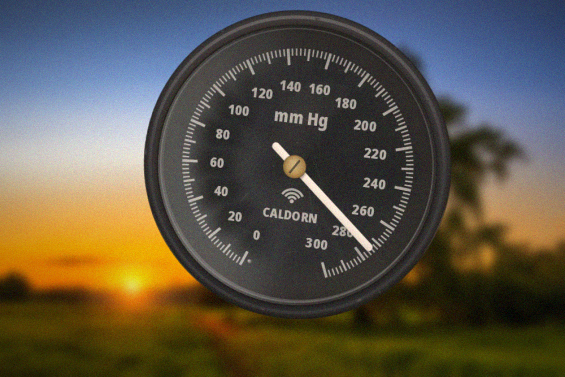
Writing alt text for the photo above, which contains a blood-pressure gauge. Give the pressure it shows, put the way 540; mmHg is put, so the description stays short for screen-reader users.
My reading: 274; mmHg
